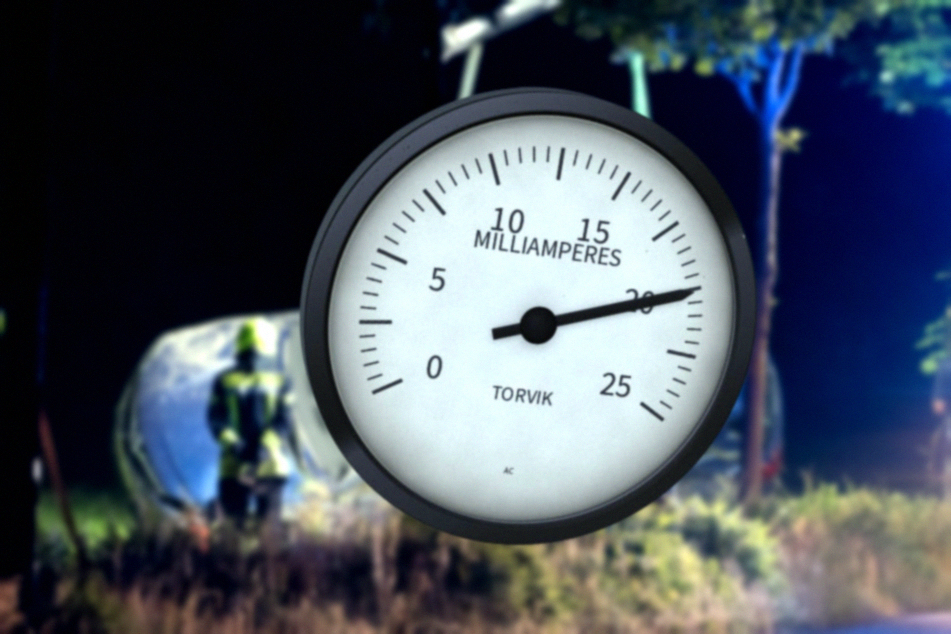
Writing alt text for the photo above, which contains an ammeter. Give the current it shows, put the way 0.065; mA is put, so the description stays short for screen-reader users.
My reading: 20; mA
